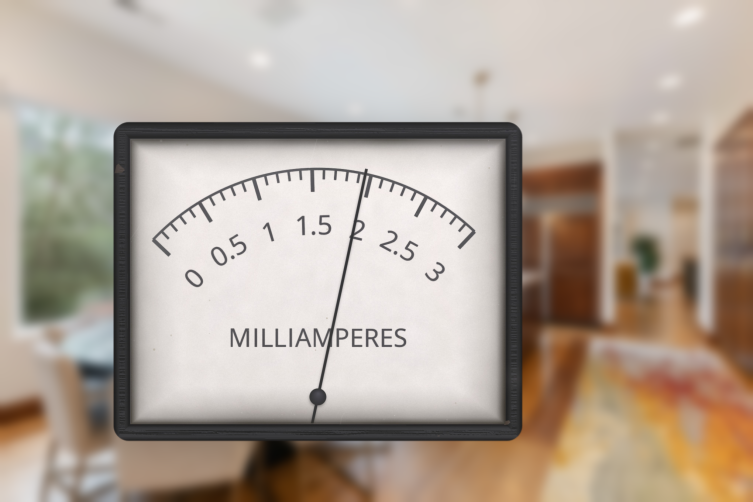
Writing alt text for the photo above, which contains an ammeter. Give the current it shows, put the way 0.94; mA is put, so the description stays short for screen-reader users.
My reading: 1.95; mA
